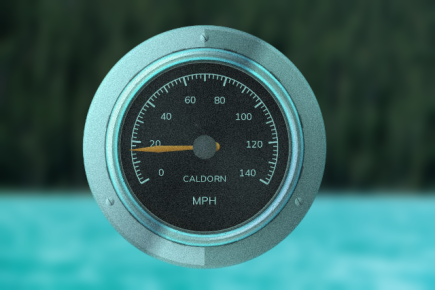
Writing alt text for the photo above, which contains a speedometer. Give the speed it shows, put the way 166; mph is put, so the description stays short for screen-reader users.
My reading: 16; mph
